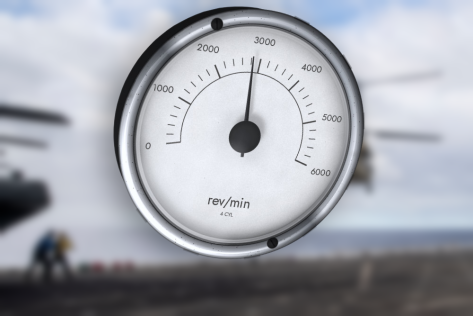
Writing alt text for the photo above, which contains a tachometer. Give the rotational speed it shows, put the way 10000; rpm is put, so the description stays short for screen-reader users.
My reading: 2800; rpm
